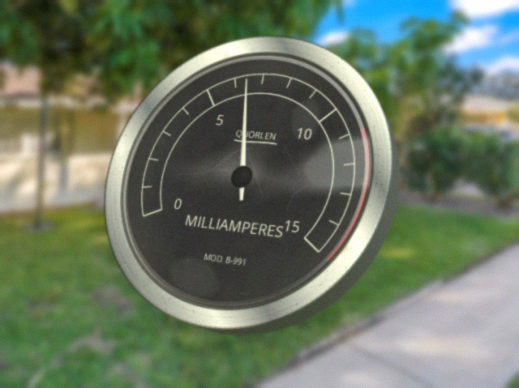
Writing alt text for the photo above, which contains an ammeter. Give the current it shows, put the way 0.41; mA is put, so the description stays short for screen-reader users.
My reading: 6.5; mA
